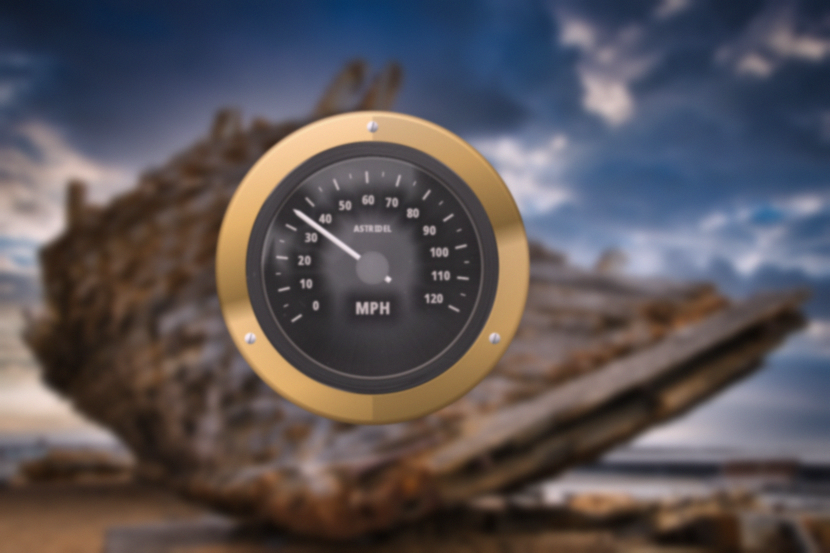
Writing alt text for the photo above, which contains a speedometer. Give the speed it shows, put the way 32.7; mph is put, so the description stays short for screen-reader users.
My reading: 35; mph
